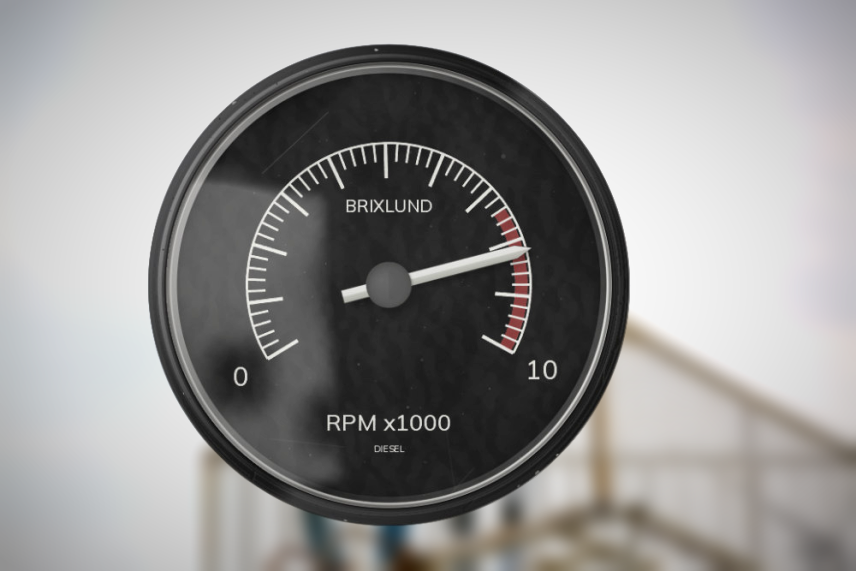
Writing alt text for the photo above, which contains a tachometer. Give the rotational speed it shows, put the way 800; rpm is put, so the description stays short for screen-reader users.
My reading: 8200; rpm
